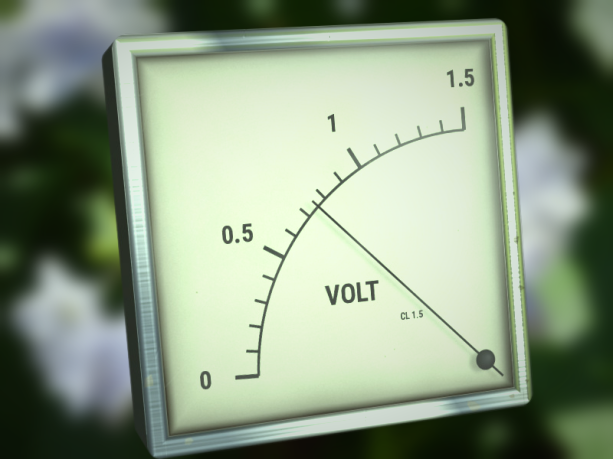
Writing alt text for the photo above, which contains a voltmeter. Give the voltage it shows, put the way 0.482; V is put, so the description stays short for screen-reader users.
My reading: 0.75; V
